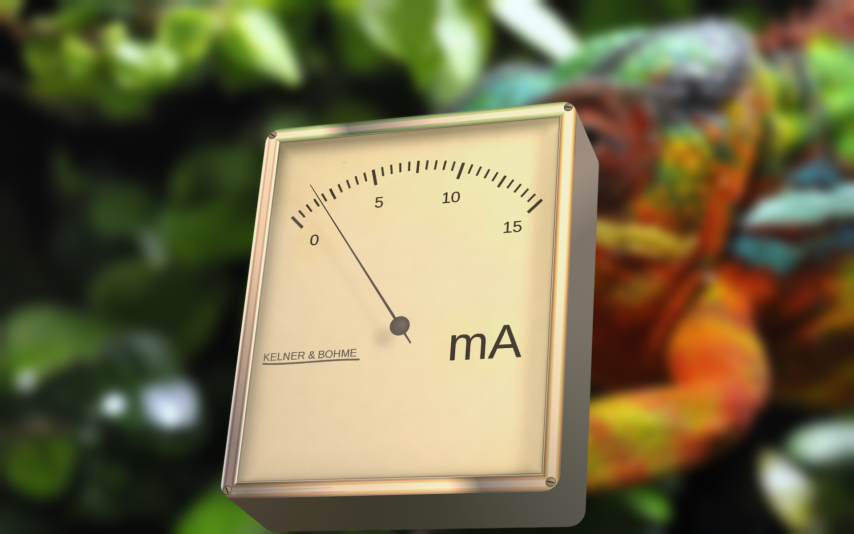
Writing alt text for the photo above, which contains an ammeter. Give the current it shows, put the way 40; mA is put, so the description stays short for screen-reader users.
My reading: 1.75; mA
